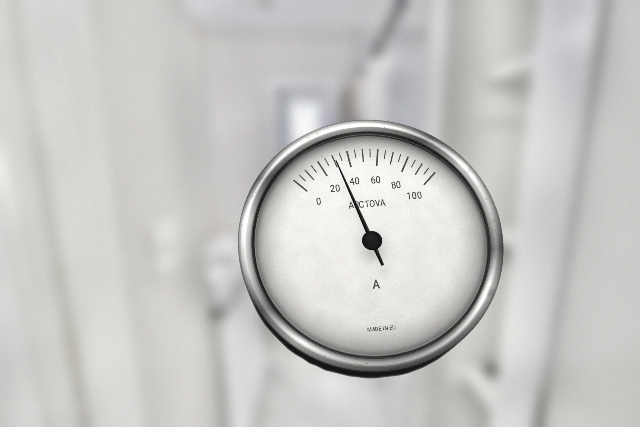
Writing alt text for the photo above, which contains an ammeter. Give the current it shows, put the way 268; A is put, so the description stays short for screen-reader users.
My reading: 30; A
